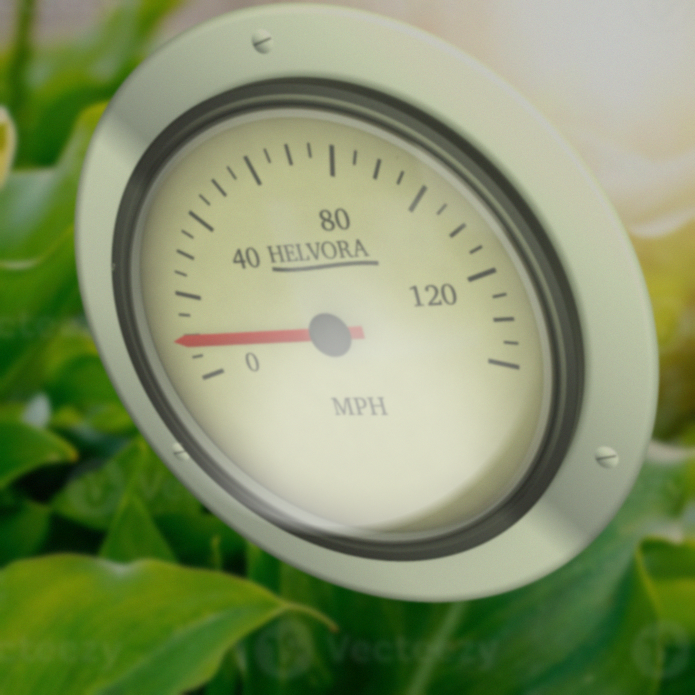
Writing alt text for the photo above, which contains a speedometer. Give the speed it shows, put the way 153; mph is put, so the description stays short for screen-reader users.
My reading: 10; mph
